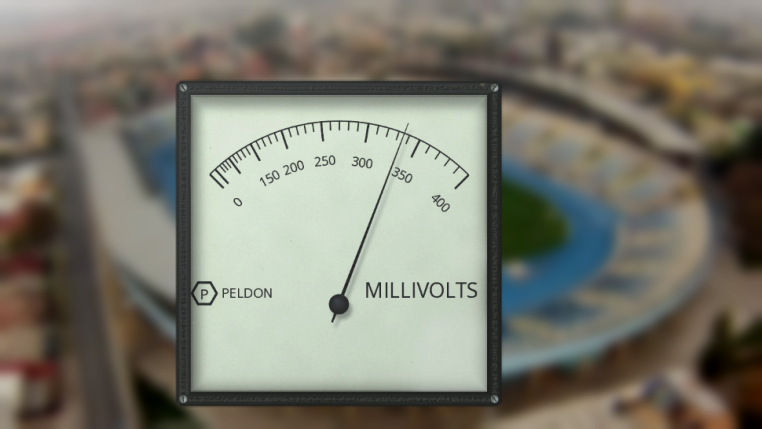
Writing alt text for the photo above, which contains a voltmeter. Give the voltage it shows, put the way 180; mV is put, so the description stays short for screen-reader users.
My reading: 335; mV
